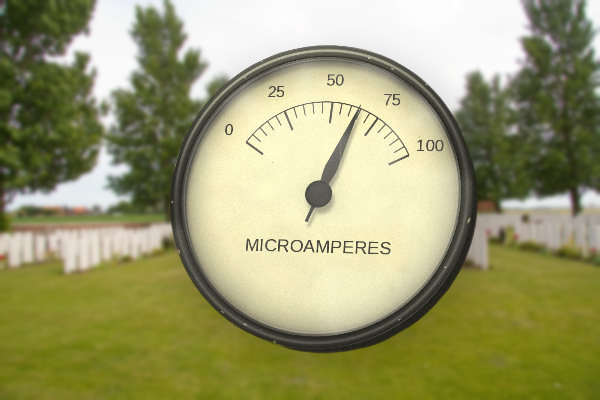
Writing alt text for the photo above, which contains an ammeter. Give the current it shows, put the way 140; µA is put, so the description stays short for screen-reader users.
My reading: 65; µA
